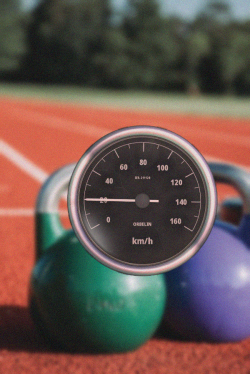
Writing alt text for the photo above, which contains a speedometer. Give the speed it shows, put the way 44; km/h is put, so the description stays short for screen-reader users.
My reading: 20; km/h
